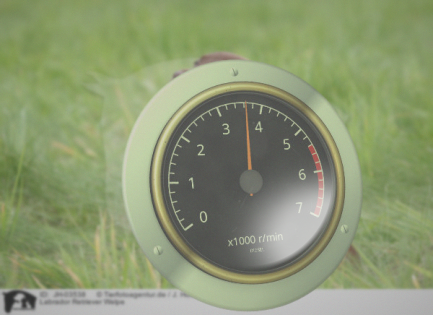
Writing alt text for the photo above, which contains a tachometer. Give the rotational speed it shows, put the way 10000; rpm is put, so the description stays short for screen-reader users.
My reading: 3600; rpm
